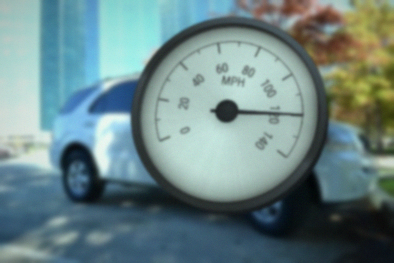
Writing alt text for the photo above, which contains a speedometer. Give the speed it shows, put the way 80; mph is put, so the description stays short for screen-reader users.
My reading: 120; mph
